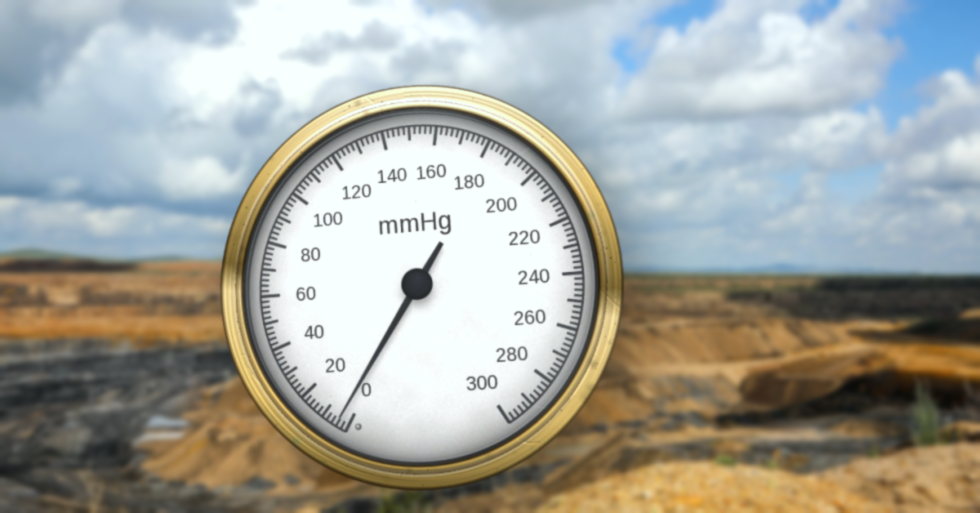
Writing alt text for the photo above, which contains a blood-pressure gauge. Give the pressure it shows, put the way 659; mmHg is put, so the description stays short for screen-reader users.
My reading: 4; mmHg
